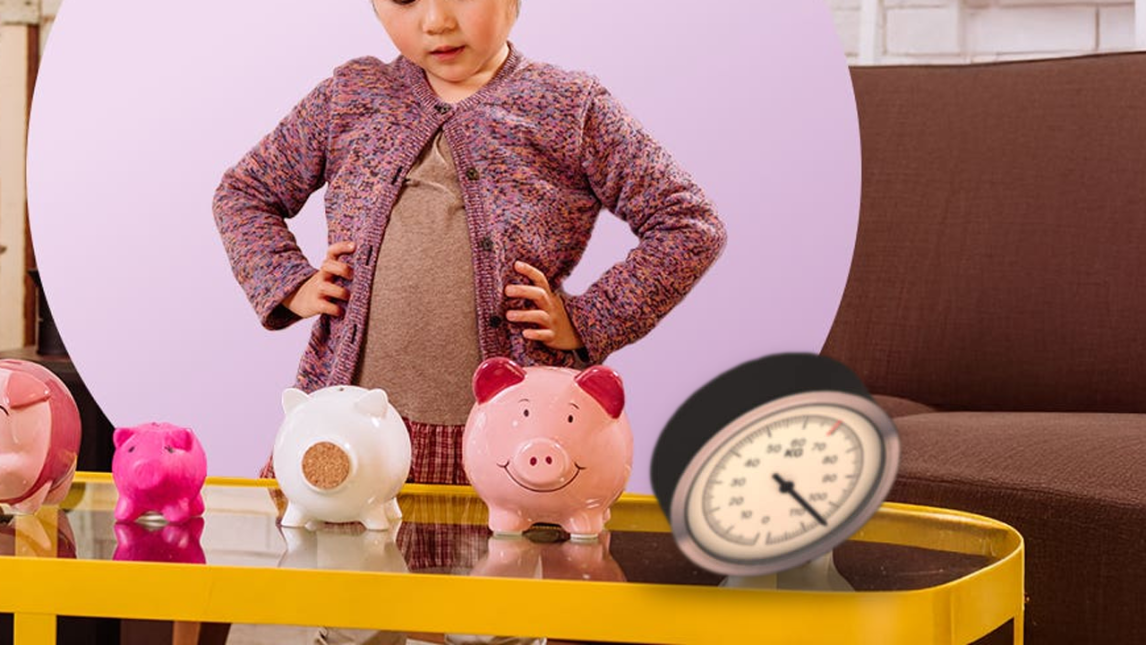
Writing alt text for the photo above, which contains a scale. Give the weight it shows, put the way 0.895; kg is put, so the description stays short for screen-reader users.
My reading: 105; kg
